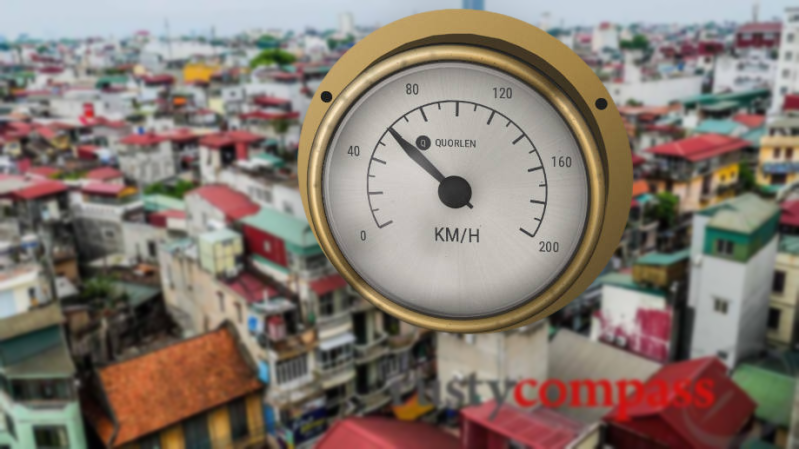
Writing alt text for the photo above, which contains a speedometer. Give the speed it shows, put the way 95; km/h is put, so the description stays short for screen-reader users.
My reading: 60; km/h
